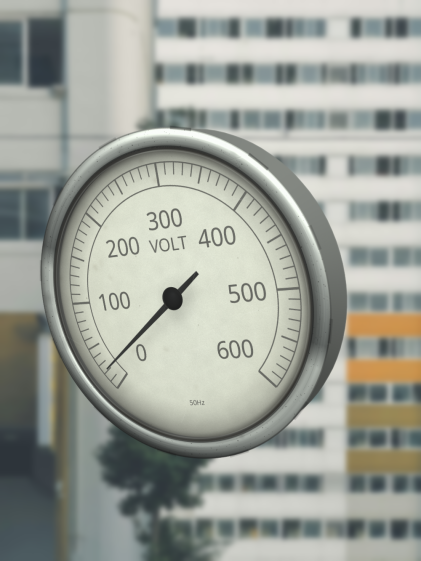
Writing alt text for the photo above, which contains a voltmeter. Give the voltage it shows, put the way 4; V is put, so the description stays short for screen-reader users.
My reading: 20; V
